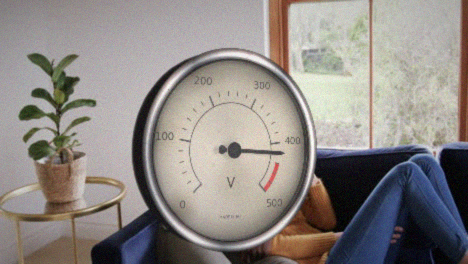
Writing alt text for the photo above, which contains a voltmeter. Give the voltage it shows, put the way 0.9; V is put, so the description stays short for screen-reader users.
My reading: 420; V
